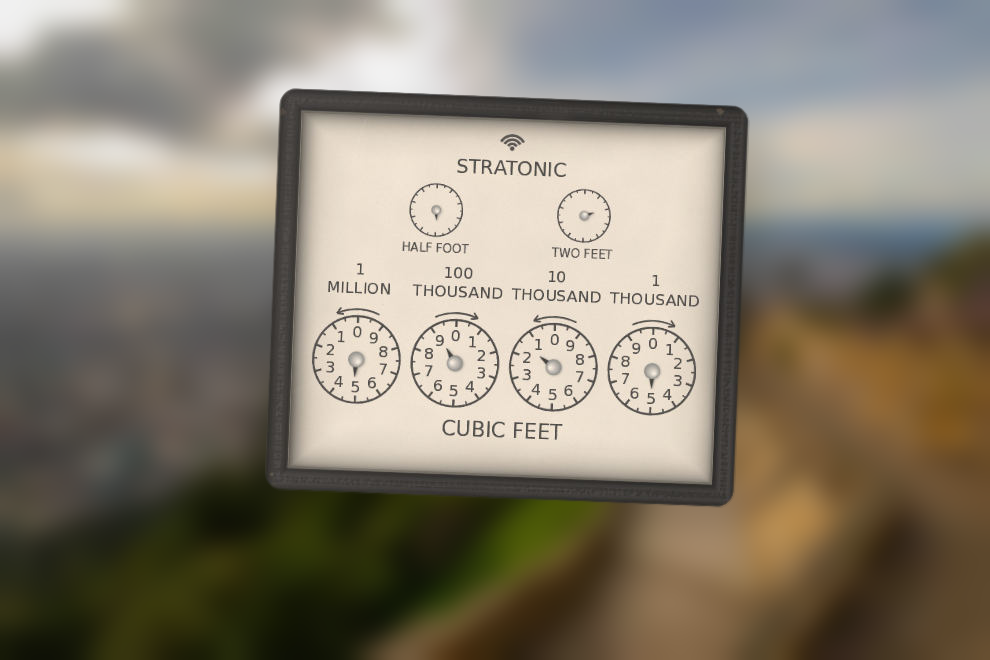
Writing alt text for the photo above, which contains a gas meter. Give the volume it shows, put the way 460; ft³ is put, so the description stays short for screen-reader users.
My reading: 491500; ft³
